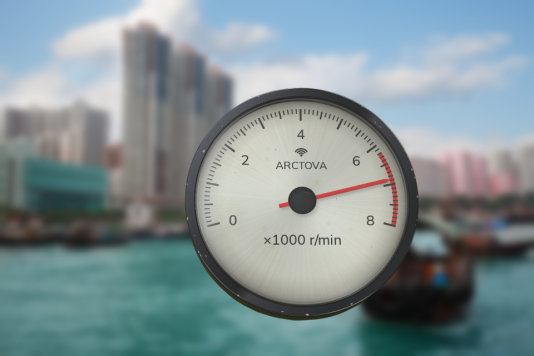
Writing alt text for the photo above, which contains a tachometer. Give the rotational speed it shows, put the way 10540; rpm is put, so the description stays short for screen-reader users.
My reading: 6900; rpm
